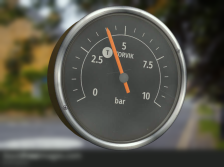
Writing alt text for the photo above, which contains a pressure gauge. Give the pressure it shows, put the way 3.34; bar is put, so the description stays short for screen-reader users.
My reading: 4; bar
